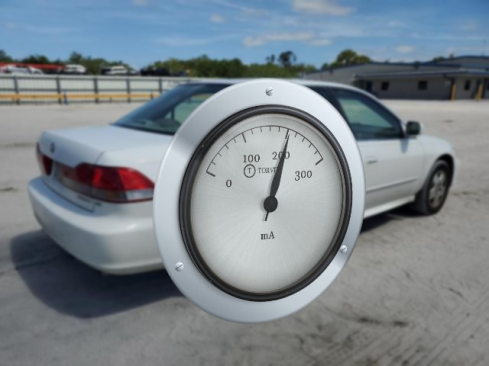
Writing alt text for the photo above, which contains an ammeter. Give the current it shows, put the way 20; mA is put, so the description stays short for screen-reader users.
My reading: 200; mA
